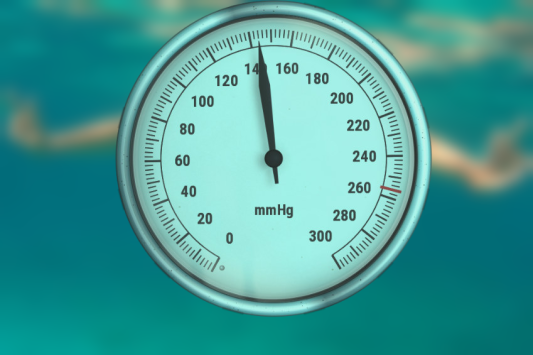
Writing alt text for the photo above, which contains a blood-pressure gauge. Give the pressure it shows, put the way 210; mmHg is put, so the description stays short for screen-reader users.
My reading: 144; mmHg
